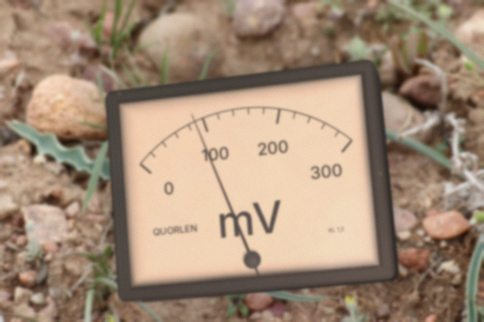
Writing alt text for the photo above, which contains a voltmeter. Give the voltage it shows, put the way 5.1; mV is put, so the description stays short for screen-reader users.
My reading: 90; mV
